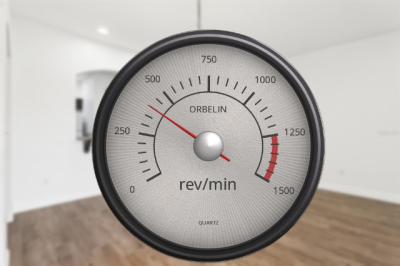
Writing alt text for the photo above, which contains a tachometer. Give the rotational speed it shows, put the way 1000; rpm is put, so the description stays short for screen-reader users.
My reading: 400; rpm
